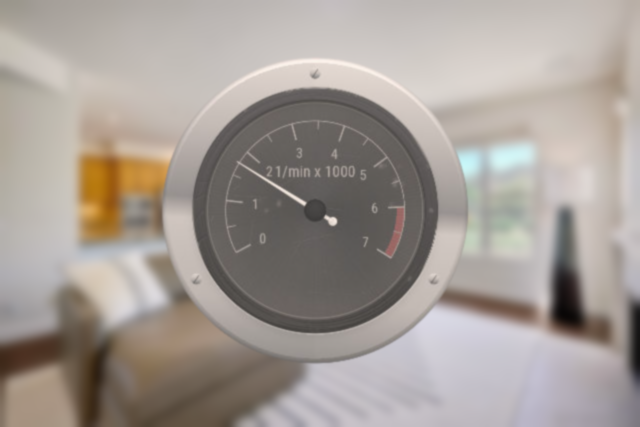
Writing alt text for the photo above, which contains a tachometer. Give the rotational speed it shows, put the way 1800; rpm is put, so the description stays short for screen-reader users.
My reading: 1750; rpm
